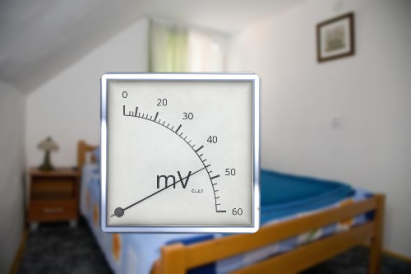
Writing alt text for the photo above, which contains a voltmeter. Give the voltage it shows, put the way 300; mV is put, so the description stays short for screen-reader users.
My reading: 46; mV
